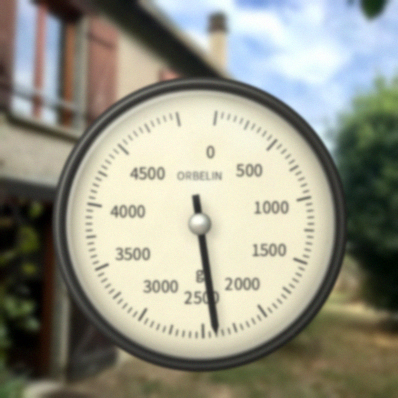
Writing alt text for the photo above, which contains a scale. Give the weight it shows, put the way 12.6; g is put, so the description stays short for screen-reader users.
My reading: 2400; g
